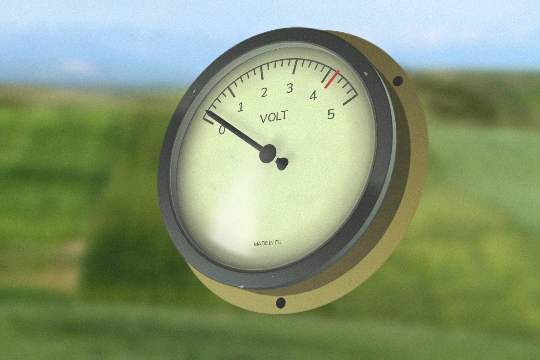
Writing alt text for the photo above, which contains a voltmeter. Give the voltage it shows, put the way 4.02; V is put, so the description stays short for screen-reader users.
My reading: 0.2; V
